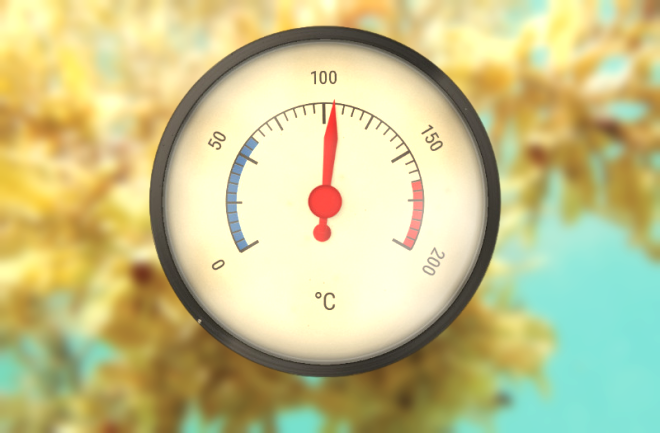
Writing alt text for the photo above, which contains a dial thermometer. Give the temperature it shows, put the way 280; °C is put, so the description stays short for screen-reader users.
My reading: 105; °C
